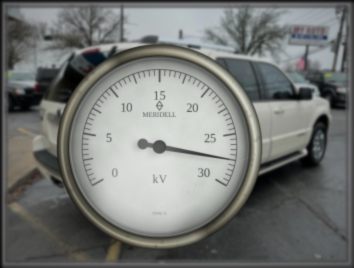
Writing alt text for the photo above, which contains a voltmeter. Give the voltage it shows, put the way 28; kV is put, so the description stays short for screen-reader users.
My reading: 27.5; kV
